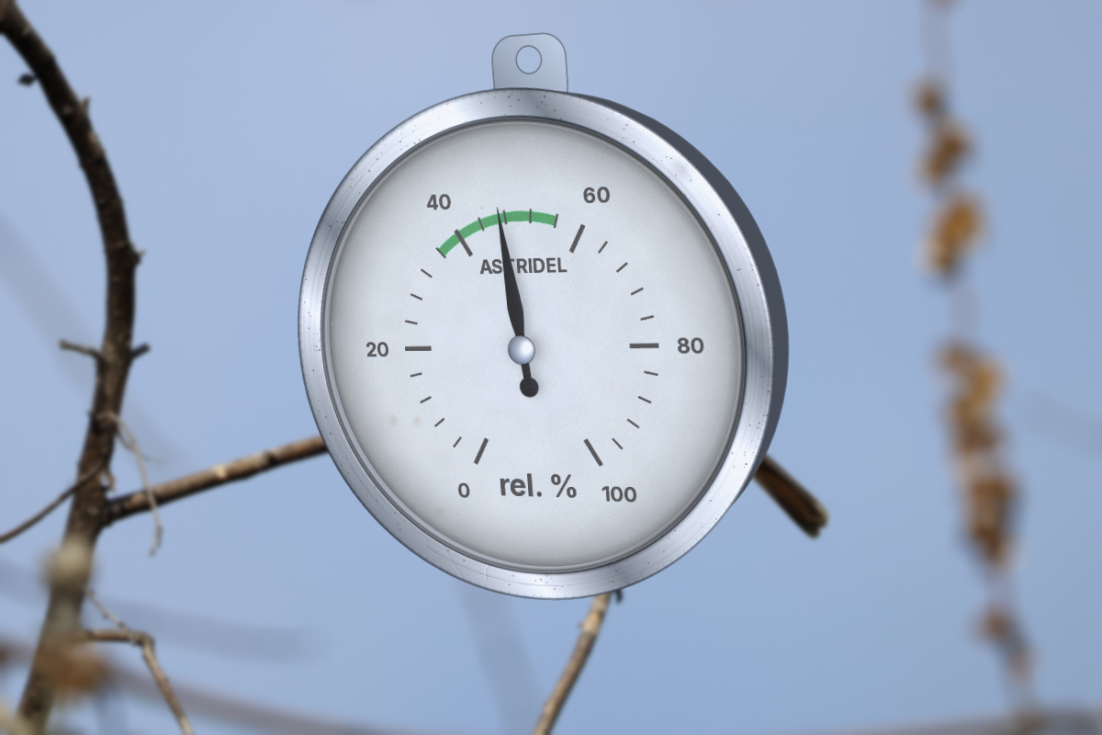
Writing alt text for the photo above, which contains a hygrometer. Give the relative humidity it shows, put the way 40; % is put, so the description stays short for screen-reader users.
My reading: 48; %
